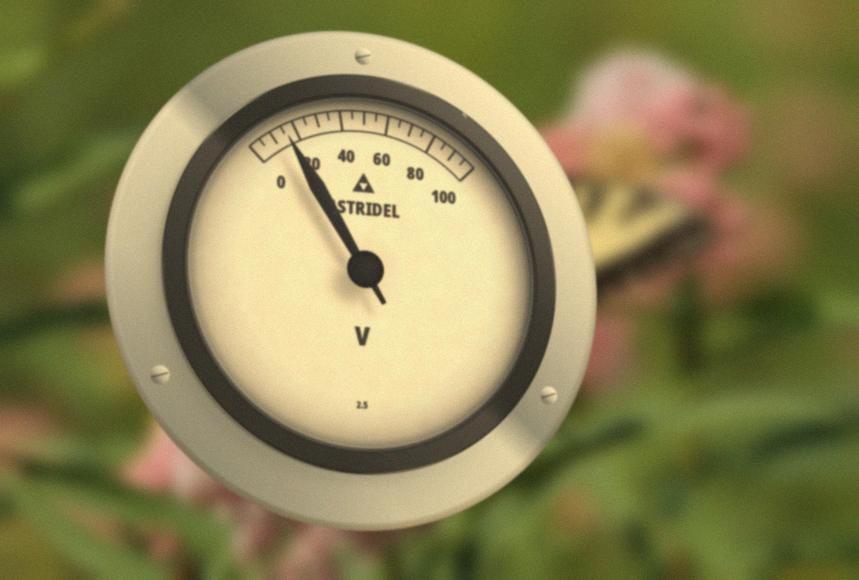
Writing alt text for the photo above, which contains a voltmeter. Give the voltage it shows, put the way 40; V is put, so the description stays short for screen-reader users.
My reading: 15; V
